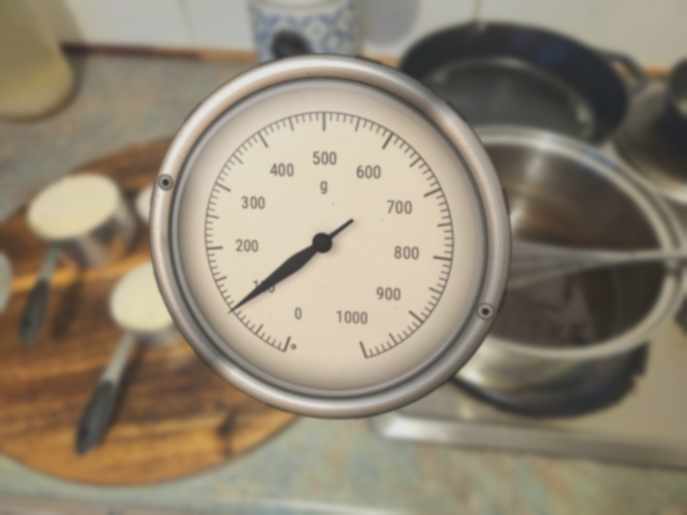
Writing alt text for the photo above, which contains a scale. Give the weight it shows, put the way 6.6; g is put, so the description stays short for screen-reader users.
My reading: 100; g
